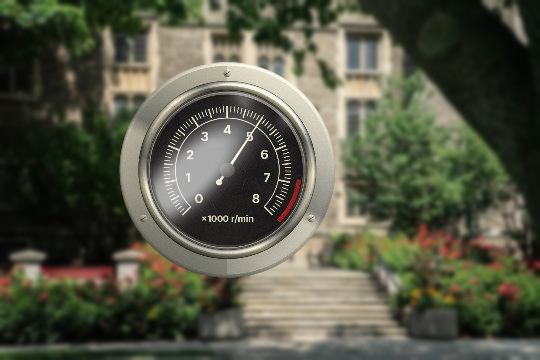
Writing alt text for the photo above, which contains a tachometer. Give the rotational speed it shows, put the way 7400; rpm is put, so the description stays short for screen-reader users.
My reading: 5000; rpm
